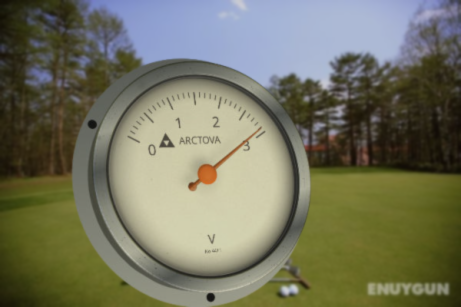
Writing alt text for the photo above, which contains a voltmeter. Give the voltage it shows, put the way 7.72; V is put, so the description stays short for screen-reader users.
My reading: 2.9; V
